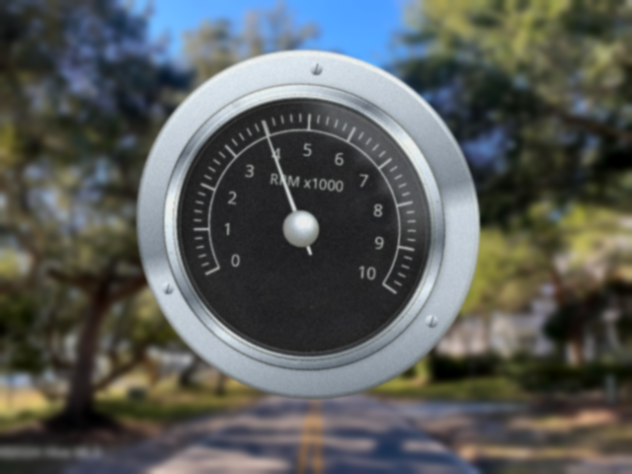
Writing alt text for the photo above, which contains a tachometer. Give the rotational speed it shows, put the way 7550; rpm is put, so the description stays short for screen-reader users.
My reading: 4000; rpm
